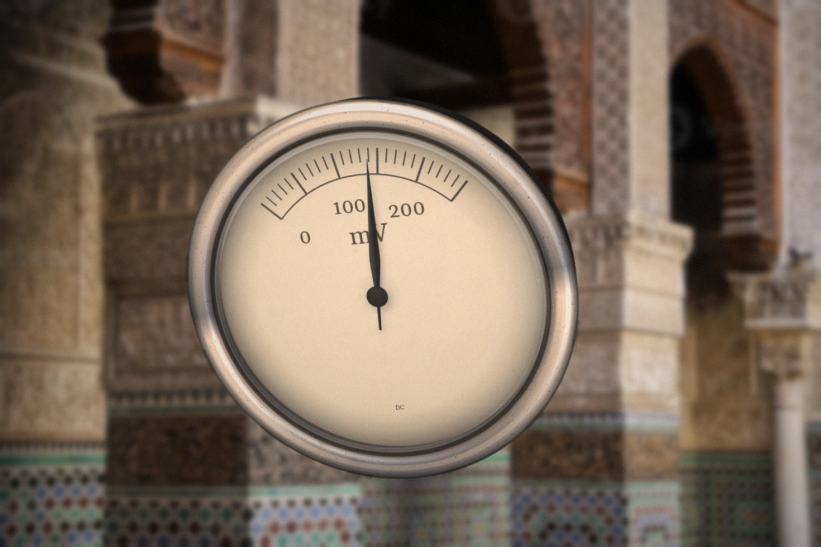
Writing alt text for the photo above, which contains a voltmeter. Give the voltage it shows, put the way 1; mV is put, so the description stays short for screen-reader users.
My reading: 140; mV
